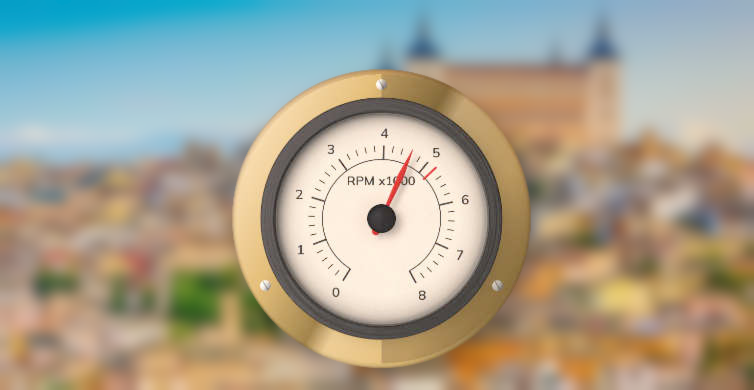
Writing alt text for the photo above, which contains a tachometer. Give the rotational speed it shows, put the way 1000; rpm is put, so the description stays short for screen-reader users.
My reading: 4600; rpm
